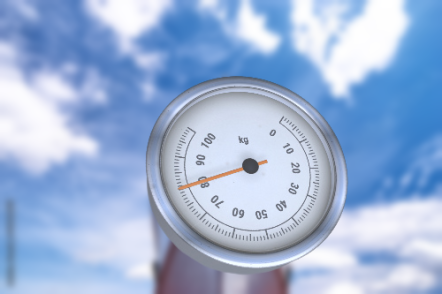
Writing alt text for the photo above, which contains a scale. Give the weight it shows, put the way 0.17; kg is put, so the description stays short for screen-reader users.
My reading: 80; kg
